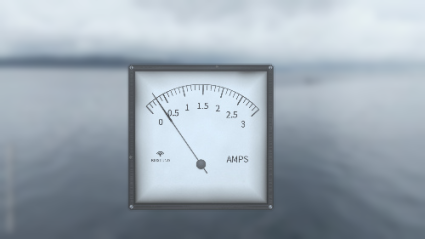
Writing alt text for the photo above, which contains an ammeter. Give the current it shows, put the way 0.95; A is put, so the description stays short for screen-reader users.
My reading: 0.3; A
